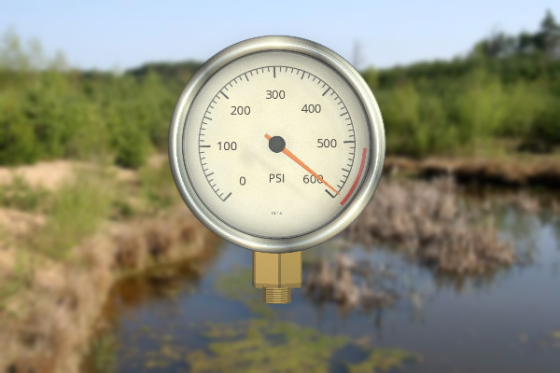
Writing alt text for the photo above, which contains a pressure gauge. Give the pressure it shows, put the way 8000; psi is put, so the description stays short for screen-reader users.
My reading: 590; psi
